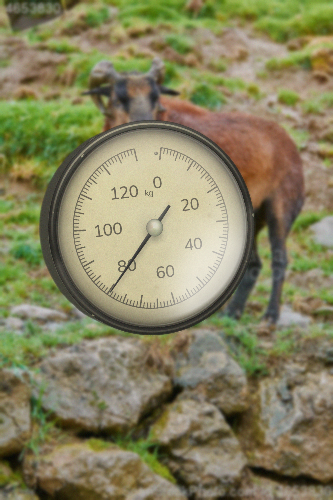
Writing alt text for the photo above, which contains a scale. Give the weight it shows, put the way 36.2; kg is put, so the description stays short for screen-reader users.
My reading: 80; kg
